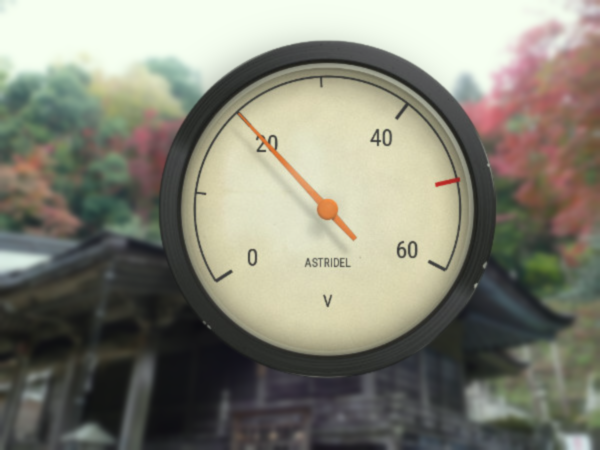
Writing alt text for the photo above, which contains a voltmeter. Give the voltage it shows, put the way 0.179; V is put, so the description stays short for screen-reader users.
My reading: 20; V
